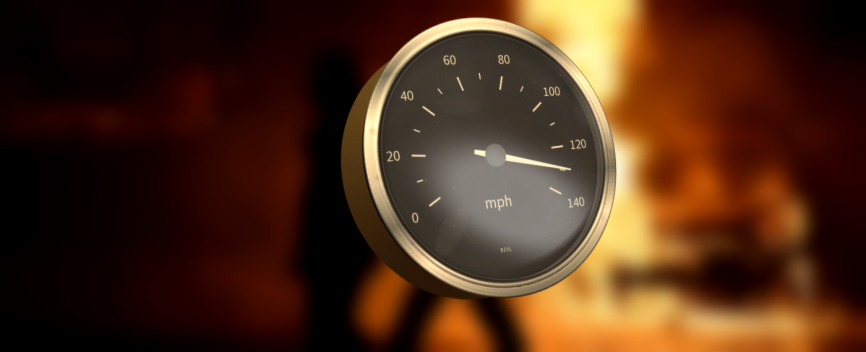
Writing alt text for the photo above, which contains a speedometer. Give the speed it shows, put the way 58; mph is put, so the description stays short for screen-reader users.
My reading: 130; mph
